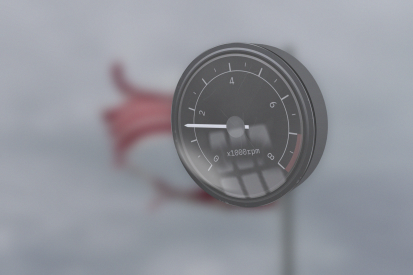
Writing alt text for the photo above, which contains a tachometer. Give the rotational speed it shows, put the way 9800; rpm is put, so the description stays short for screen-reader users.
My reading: 1500; rpm
